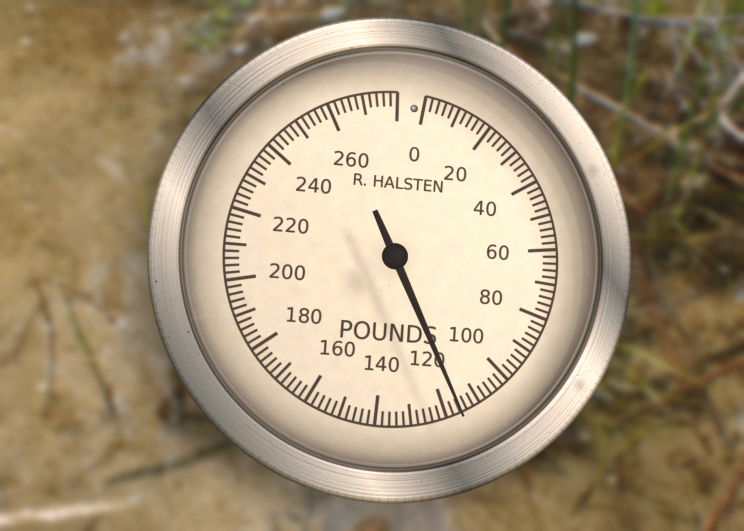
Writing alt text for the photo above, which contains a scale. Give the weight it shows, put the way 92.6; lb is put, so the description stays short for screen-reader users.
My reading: 116; lb
